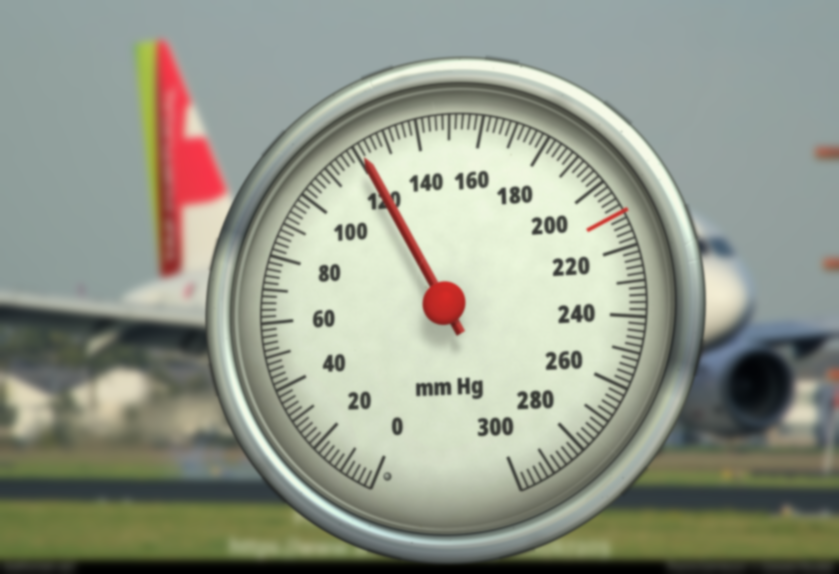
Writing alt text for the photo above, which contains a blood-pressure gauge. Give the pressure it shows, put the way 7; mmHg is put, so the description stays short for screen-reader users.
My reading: 122; mmHg
